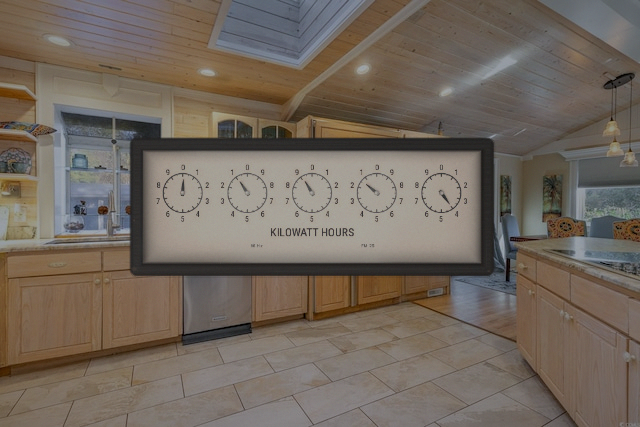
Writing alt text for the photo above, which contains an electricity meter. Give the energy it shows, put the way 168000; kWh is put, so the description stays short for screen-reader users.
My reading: 914; kWh
